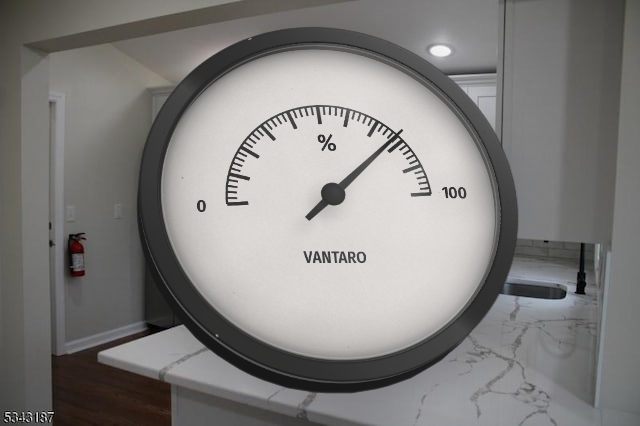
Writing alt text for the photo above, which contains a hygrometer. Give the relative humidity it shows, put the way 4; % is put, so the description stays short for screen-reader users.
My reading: 78; %
